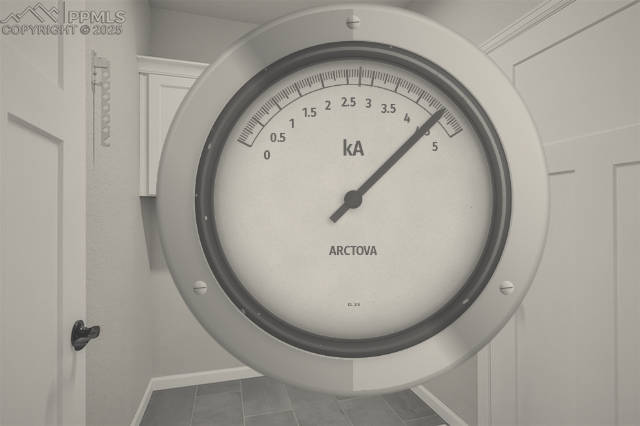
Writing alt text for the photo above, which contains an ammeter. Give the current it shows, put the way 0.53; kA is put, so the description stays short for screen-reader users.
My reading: 4.5; kA
